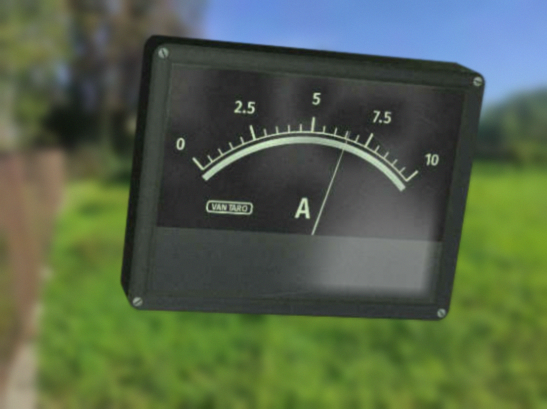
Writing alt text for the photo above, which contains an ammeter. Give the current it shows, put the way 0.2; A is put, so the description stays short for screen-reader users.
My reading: 6.5; A
